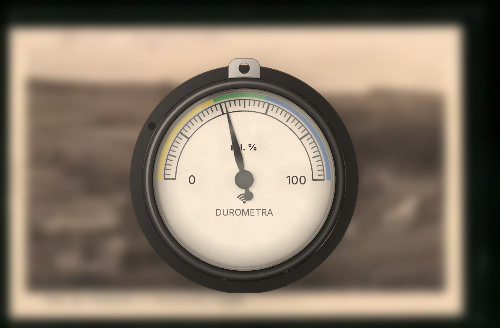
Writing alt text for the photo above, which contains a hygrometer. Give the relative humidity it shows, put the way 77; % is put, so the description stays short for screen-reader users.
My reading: 42; %
